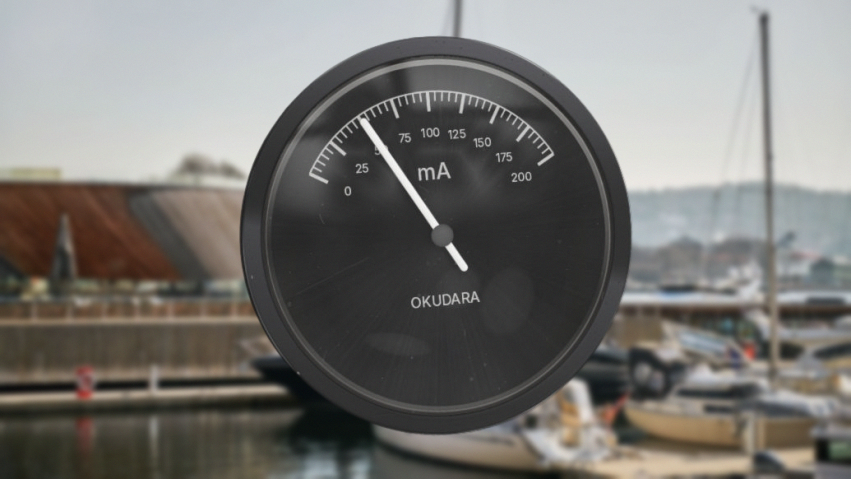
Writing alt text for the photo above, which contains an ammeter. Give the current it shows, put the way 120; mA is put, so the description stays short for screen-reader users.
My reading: 50; mA
